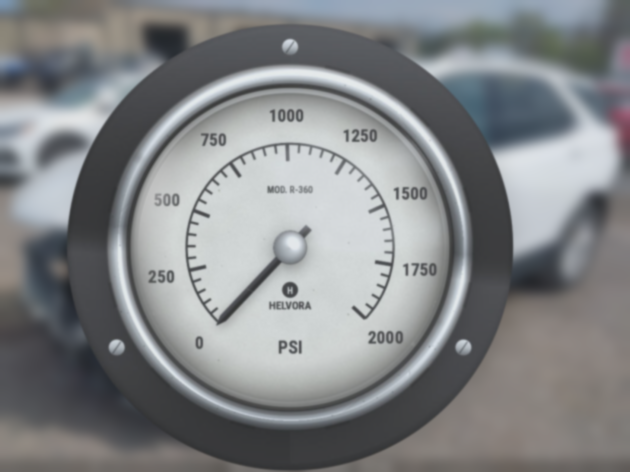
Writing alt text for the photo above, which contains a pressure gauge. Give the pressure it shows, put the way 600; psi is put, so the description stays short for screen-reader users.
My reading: 0; psi
